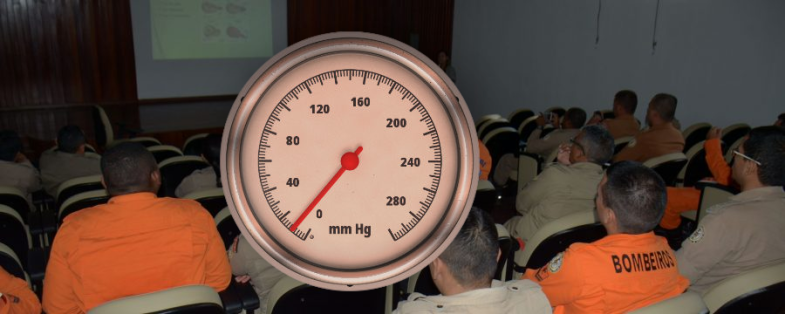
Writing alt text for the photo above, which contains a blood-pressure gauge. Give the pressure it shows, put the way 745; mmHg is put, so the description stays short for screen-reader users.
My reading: 10; mmHg
